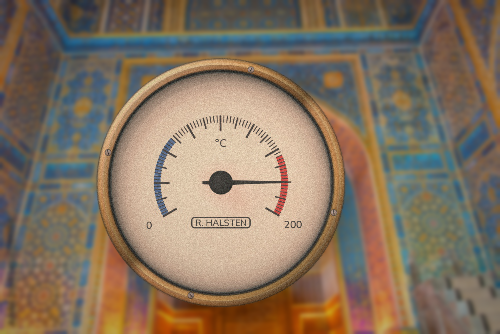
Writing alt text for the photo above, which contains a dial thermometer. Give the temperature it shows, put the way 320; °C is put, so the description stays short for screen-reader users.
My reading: 175; °C
